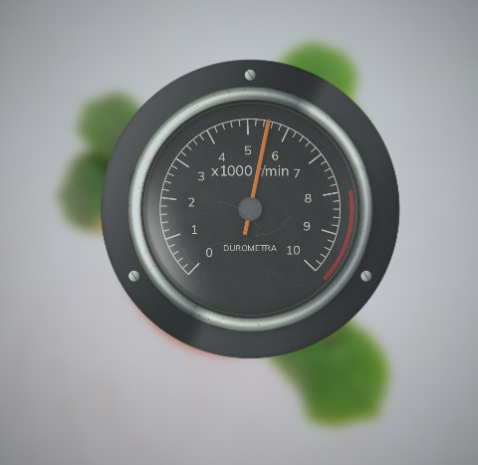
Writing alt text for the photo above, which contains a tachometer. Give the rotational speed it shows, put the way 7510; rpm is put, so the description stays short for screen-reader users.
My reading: 5500; rpm
